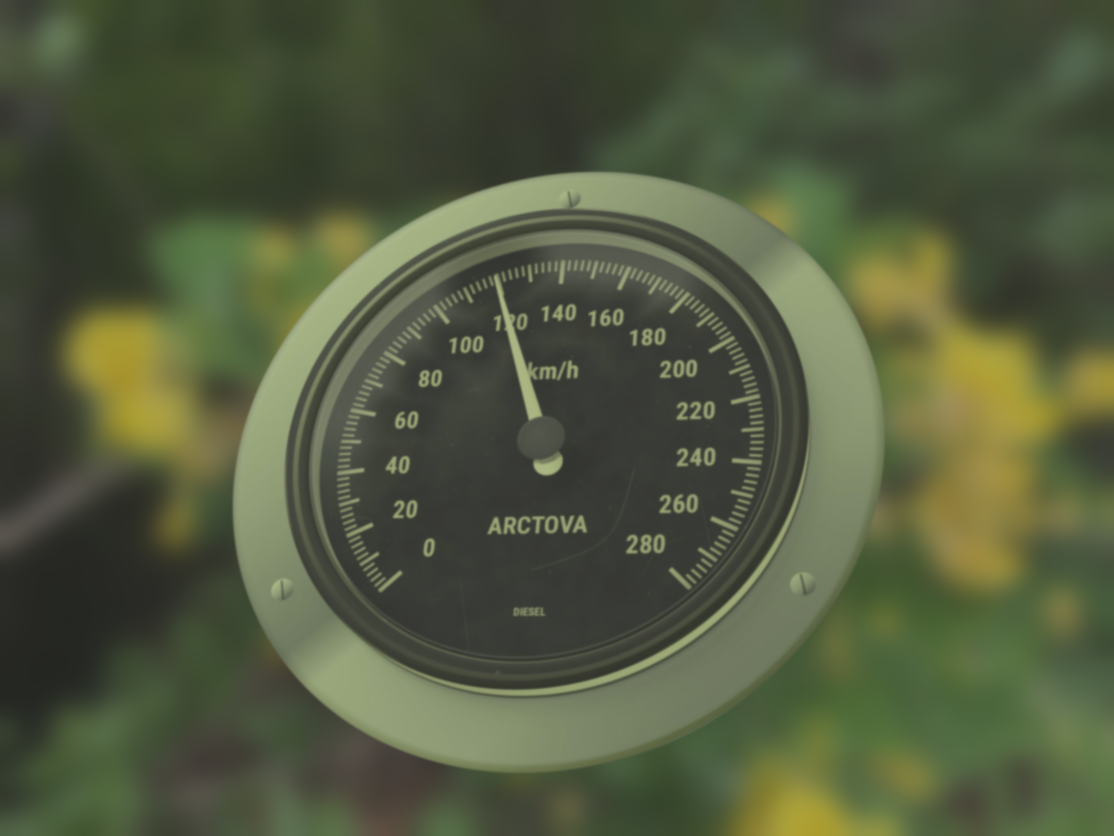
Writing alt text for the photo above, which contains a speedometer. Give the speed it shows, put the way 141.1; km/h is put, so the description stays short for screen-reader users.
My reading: 120; km/h
